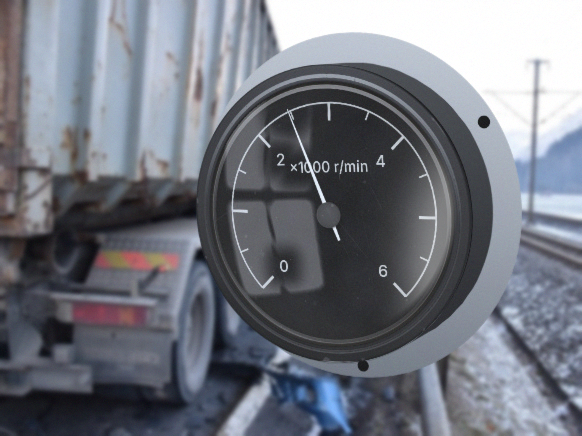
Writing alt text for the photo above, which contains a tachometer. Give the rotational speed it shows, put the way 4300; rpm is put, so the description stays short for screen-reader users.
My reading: 2500; rpm
